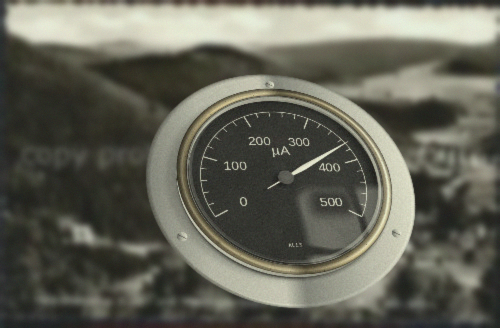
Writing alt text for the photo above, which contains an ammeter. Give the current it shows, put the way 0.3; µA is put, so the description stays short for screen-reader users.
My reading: 370; µA
